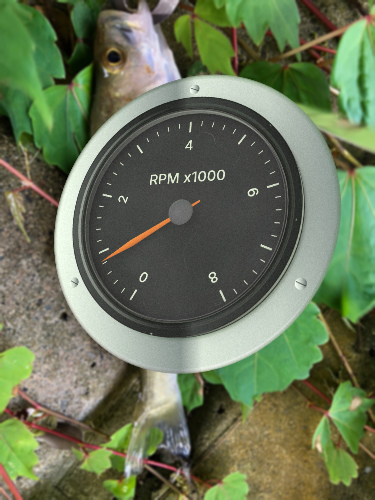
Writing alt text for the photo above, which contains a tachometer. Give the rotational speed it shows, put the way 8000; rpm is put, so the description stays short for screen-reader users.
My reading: 800; rpm
